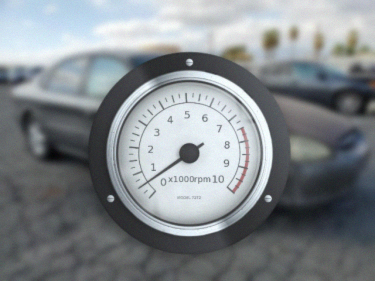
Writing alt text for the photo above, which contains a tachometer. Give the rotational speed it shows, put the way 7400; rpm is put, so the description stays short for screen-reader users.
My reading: 500; rpm
